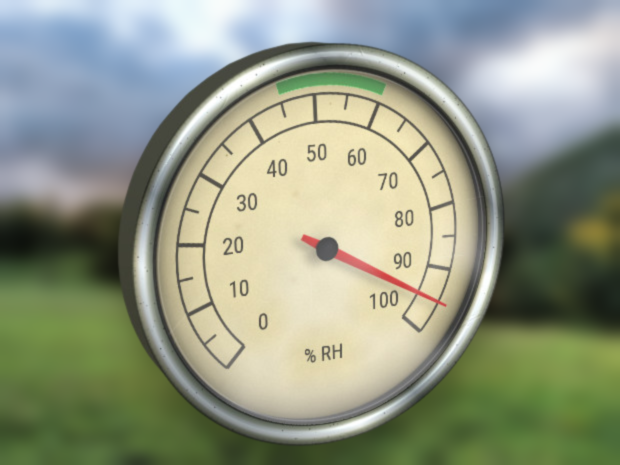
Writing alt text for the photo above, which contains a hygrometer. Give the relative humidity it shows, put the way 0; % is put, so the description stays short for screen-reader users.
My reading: 95; %
